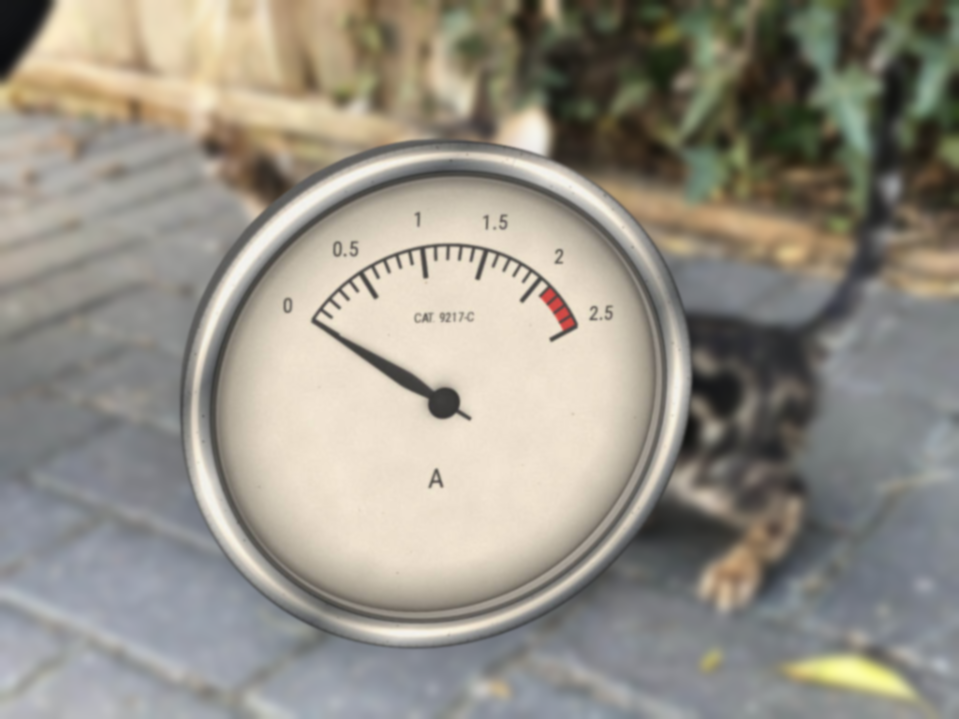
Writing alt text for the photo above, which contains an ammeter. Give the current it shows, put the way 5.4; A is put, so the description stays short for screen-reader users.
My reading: 0; A
